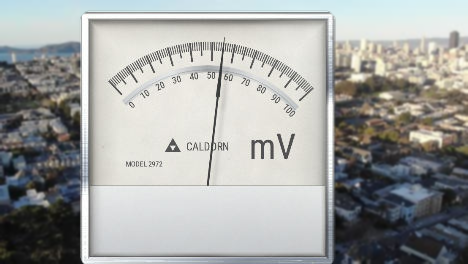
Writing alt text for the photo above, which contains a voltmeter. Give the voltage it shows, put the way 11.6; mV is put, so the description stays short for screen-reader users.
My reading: 55; mV
